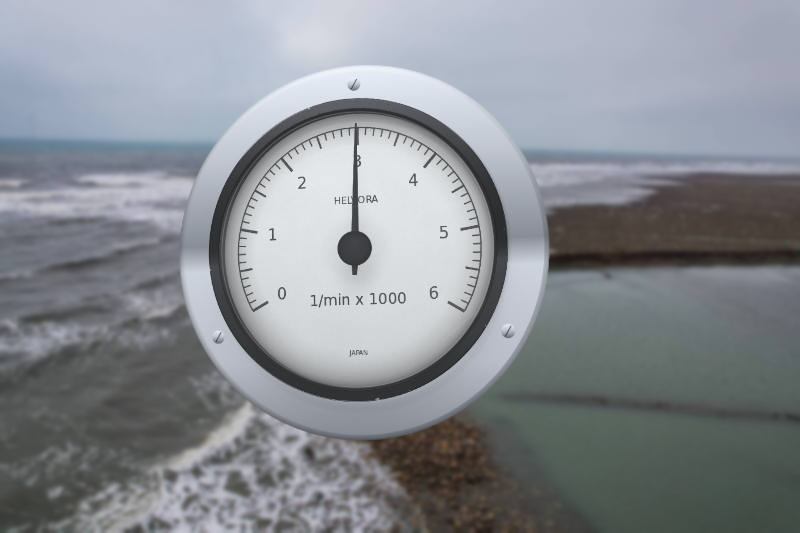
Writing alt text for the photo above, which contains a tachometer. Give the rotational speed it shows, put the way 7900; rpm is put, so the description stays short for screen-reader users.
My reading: 3000; rpm
